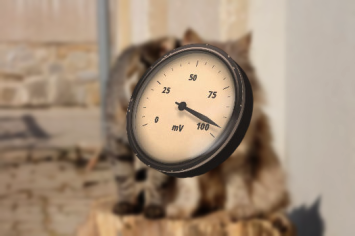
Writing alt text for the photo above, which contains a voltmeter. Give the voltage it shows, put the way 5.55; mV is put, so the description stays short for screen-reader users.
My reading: 95; mV
